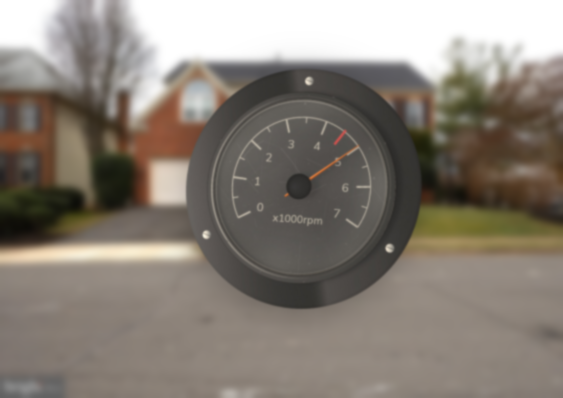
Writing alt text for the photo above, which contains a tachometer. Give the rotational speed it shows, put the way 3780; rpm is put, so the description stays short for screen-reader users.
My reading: 5000; rpm
